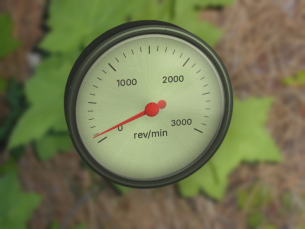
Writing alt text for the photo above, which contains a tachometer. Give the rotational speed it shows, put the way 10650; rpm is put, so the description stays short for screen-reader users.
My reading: 100; rpm
